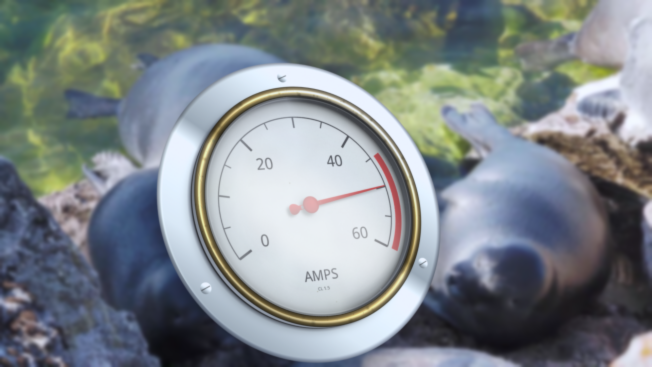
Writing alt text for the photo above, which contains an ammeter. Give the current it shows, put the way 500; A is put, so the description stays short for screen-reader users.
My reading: 50; A
